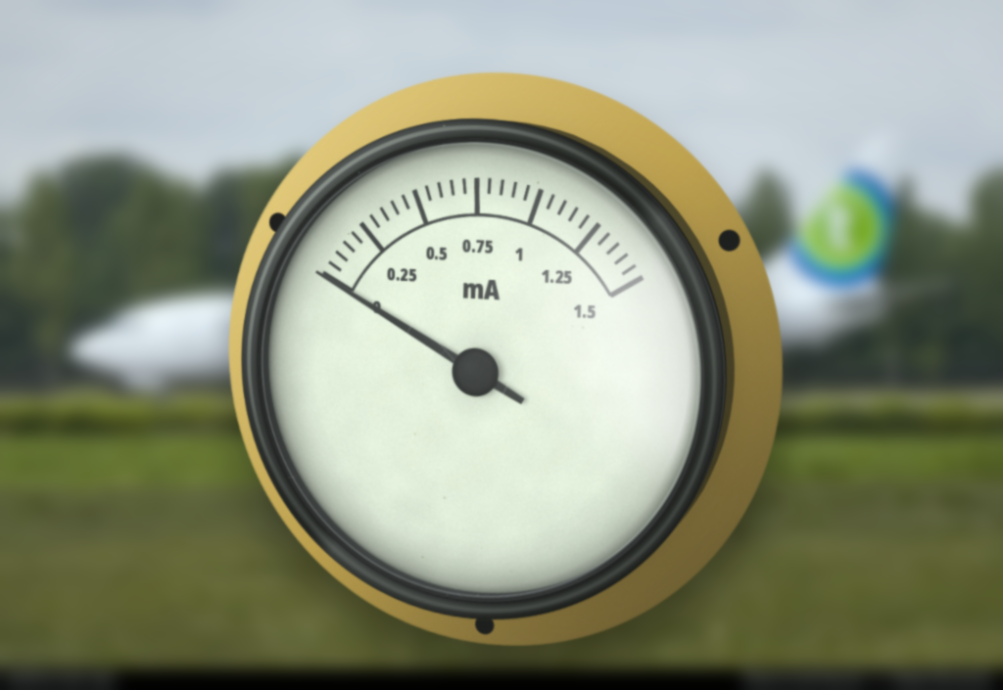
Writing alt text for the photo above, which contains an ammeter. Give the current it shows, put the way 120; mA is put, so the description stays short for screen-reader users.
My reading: 0; mA
